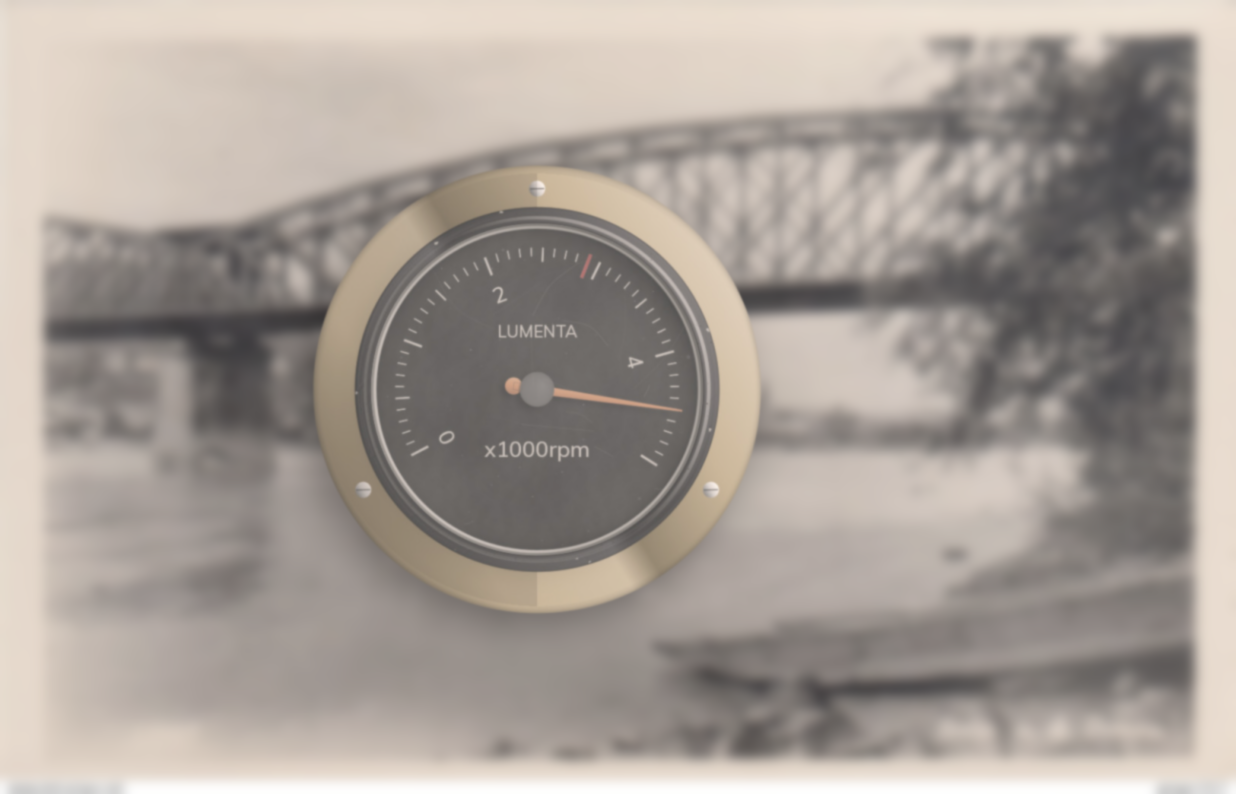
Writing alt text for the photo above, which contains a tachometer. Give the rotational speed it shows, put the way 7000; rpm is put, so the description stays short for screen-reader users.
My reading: 4500; rpm
